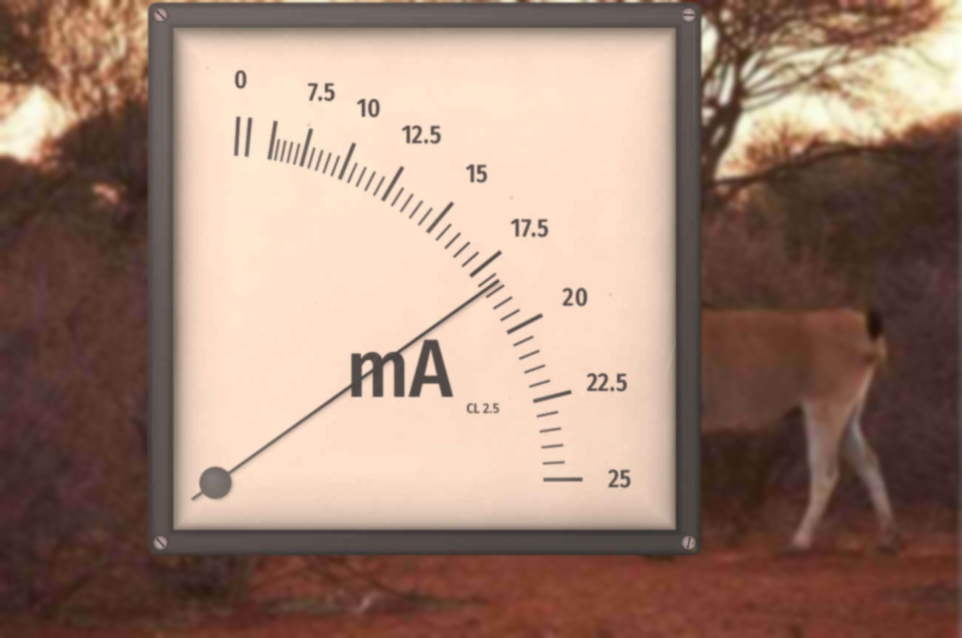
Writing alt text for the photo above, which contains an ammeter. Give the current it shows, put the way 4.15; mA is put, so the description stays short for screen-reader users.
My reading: 18.25; mA
